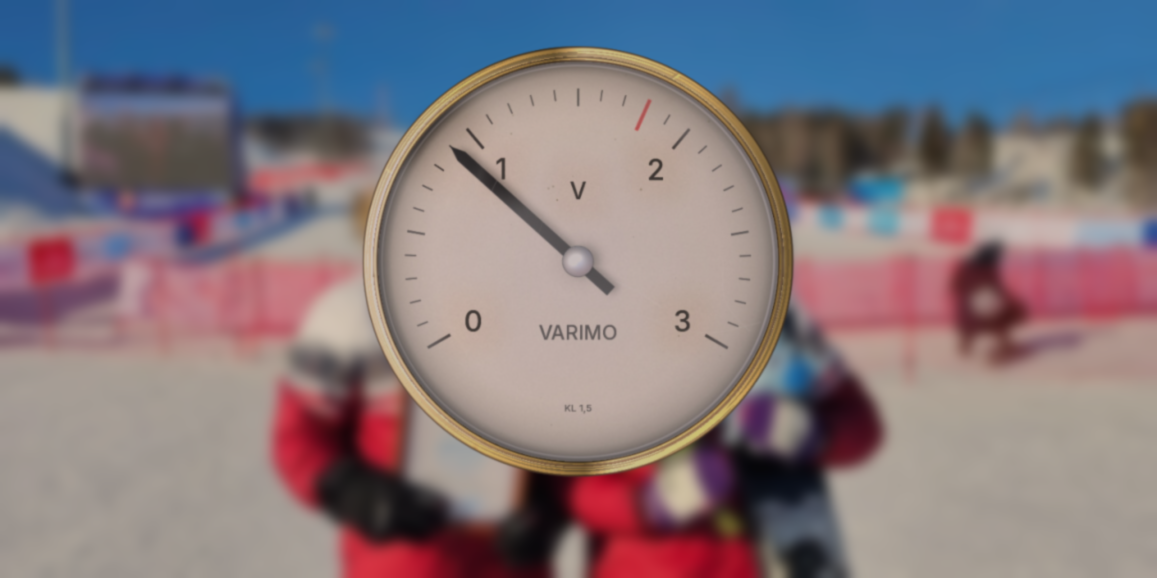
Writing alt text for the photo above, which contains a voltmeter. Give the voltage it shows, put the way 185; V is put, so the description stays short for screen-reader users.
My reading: 0.9; V
